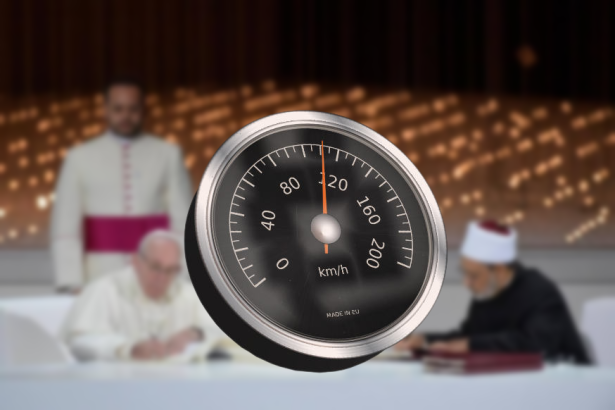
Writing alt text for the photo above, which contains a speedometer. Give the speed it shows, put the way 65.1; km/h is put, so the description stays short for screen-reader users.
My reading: 110; km/h
